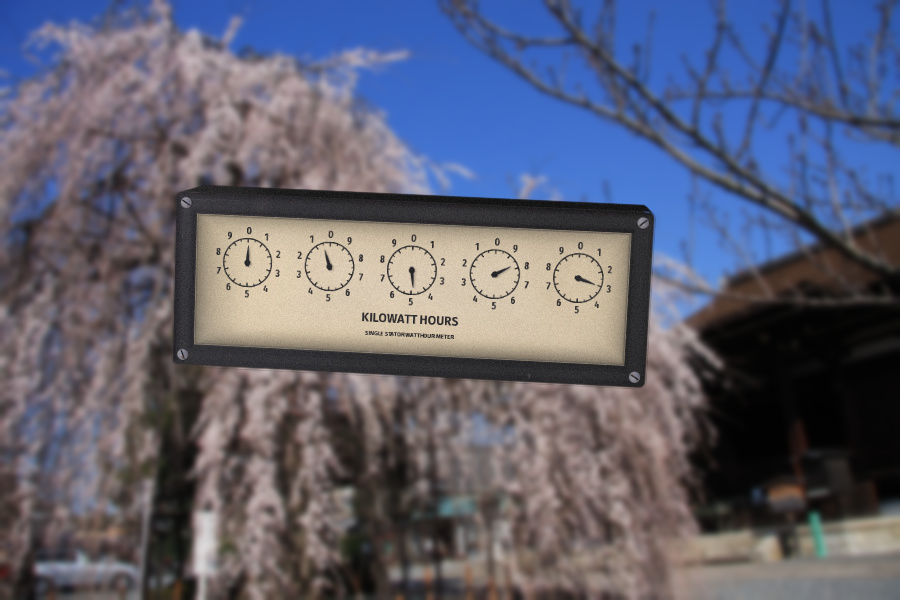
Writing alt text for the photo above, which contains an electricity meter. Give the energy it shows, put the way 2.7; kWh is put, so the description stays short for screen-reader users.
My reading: 483; kWh
